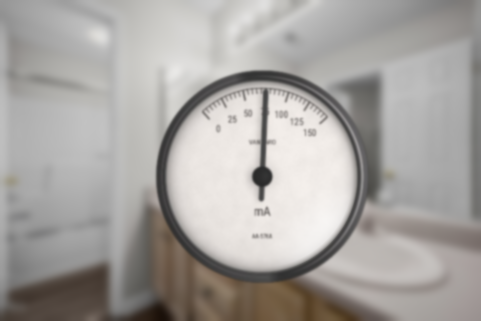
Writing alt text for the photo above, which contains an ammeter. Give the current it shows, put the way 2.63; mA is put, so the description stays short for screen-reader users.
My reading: 75; mA
